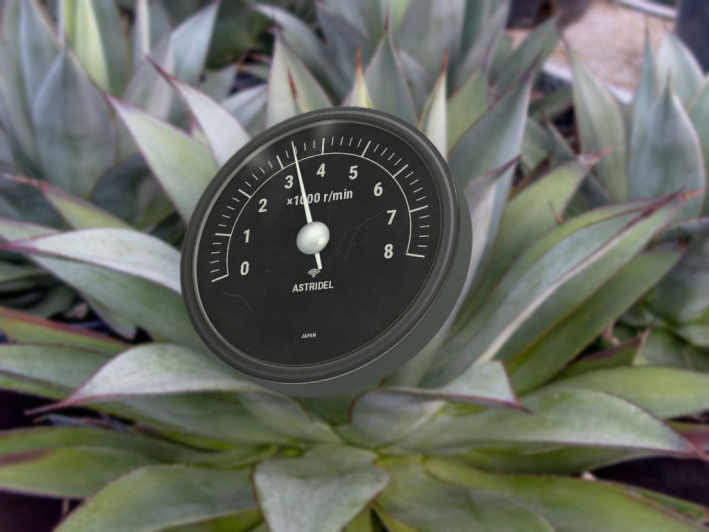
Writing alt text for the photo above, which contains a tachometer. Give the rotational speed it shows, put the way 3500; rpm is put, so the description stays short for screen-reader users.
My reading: 3400; rpm
